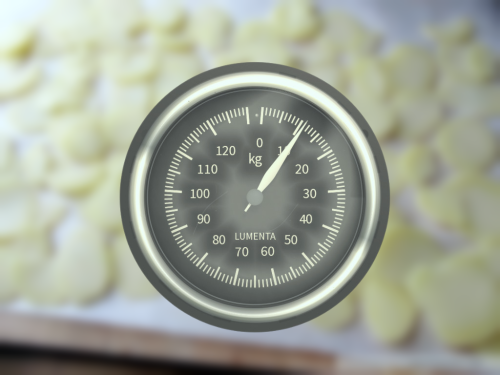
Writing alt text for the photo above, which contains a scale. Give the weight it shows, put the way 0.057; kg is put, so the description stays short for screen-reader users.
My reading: 11; kg
